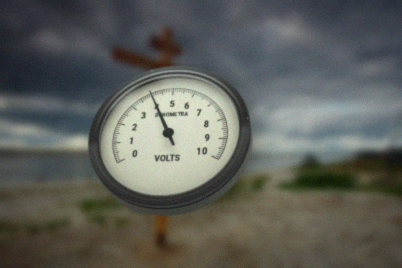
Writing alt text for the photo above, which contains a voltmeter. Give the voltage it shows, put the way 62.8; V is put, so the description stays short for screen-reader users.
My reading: 4; V
